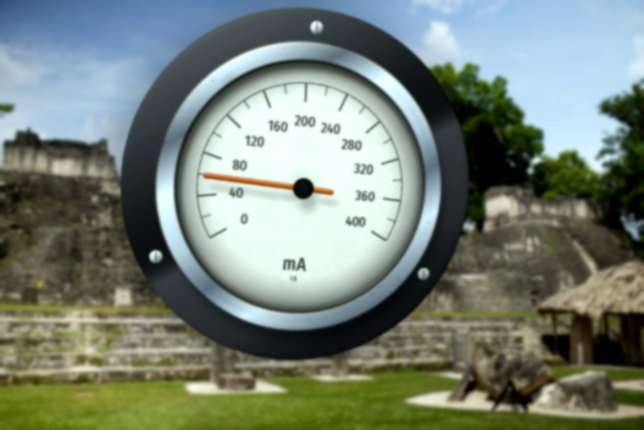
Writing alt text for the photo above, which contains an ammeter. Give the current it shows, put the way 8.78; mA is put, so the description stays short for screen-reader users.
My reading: 60; mA
